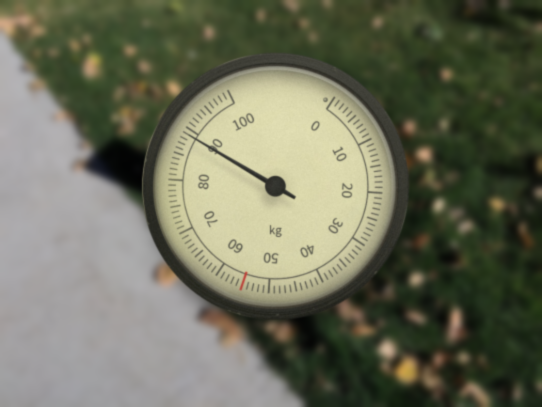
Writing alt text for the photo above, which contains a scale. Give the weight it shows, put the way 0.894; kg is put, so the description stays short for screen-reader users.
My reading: 89; kg
